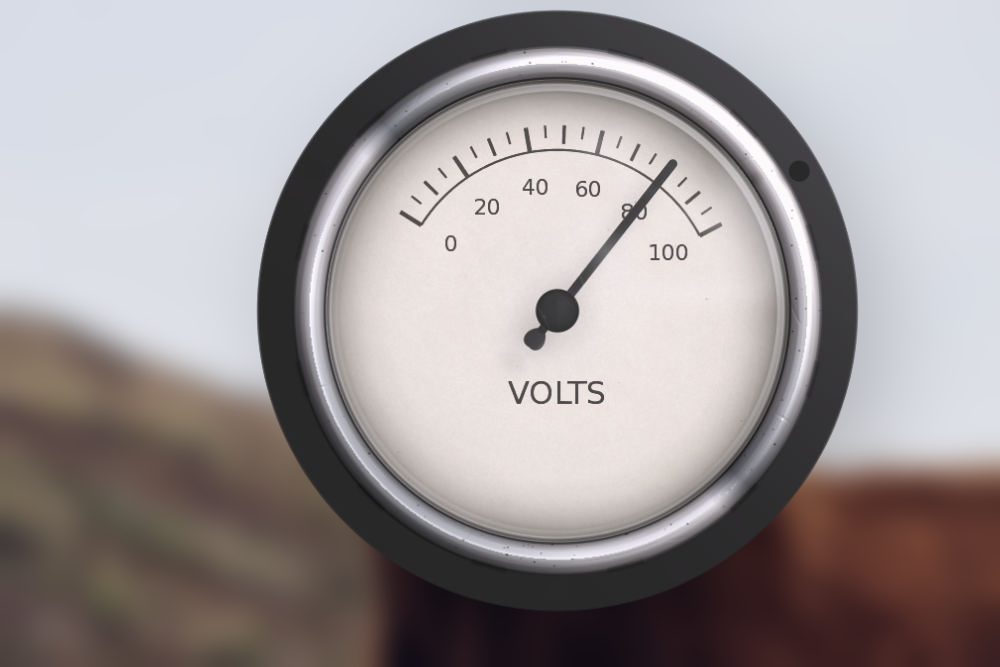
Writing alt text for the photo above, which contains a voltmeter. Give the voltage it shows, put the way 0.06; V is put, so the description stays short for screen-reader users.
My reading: 80; V
